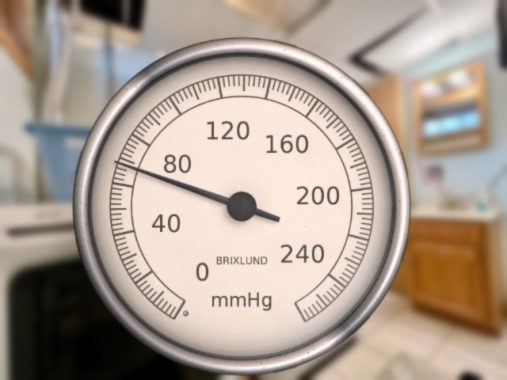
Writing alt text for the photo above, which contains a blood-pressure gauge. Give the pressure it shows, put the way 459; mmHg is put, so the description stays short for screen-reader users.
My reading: 68; mmHg
